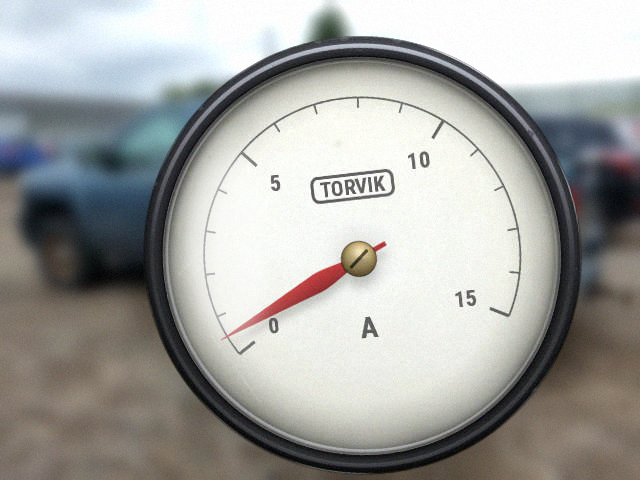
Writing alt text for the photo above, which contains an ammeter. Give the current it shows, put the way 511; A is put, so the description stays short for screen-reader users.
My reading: 0.5; A
